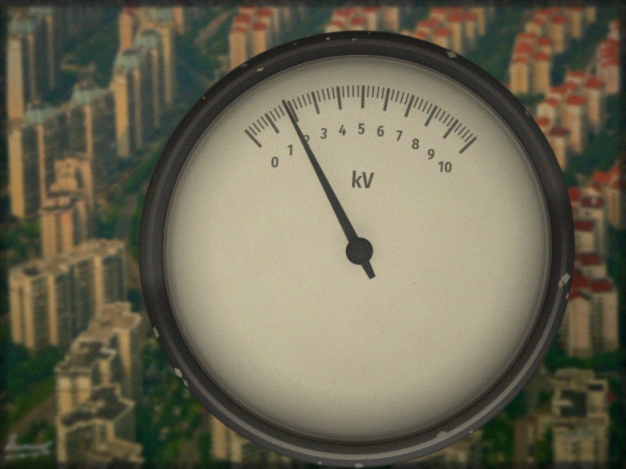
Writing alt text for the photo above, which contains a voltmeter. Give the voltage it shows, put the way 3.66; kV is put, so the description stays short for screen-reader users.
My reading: 1.8; kV
